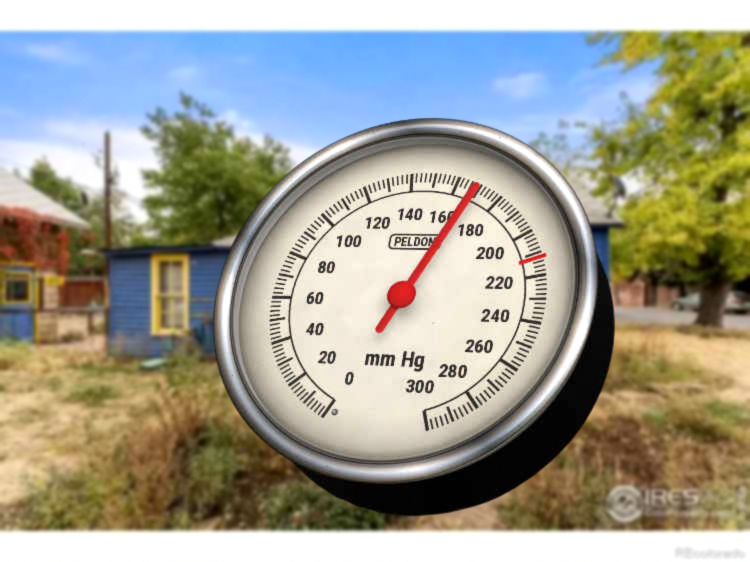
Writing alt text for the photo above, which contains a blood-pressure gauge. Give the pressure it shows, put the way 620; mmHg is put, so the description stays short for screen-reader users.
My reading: 170; mmHg
